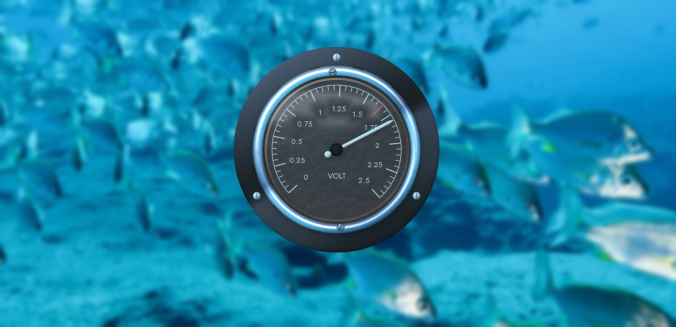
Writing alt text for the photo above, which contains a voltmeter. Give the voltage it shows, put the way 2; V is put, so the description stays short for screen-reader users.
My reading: 1.8; V
